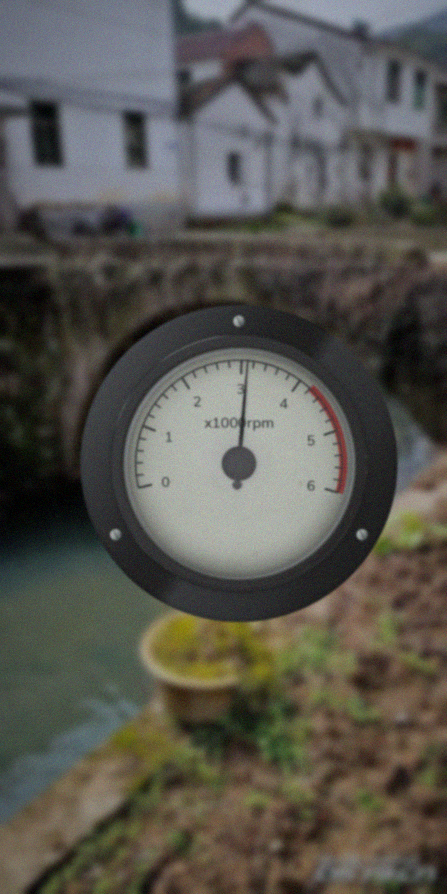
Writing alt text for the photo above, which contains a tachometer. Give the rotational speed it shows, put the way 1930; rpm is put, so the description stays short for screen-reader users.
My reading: 3100; rpm
